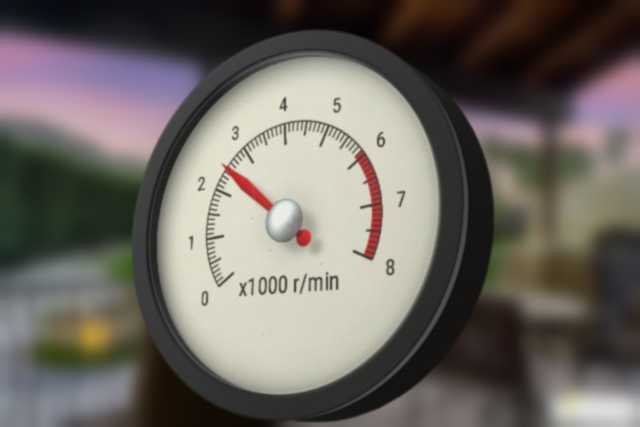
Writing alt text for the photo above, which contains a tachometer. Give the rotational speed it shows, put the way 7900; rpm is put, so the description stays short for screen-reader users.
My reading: 2500; rpm
